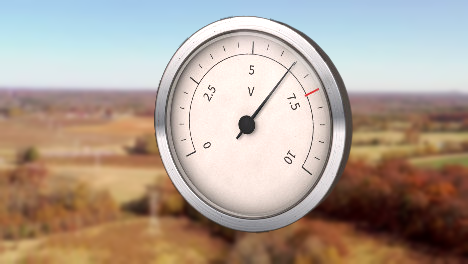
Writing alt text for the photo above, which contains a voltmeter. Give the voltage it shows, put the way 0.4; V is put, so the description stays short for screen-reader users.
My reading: 6.5; V
